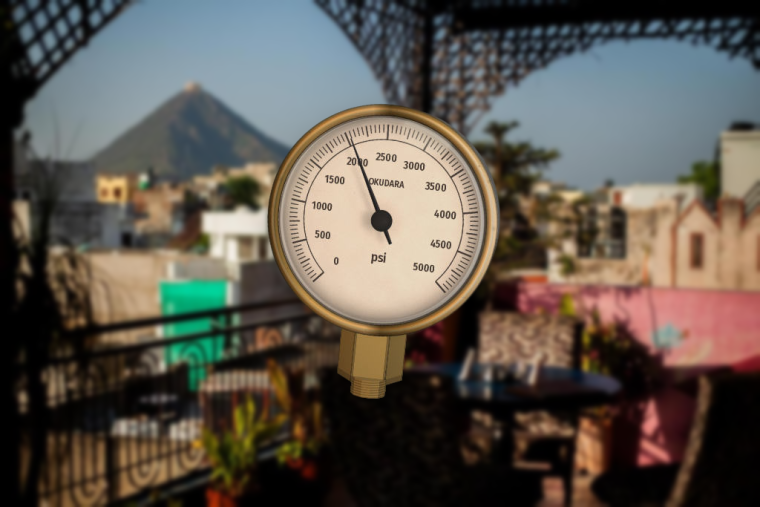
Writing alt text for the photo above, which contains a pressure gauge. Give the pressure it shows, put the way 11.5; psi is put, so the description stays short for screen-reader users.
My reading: 2050; psi
